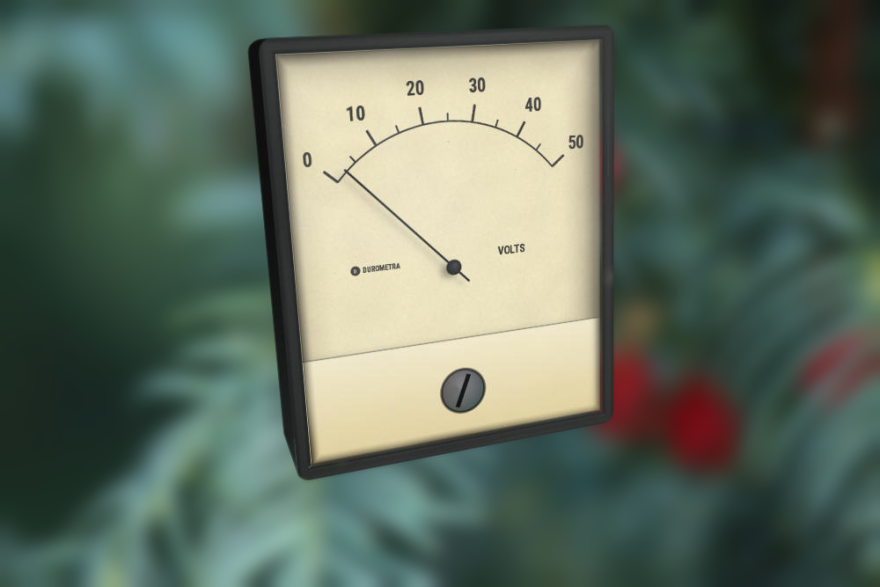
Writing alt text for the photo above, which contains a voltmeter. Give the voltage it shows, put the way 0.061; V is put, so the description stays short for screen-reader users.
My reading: 2.5; V
